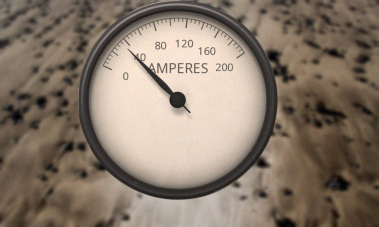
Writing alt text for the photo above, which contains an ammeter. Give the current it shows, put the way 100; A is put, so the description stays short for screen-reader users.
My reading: 35; A
